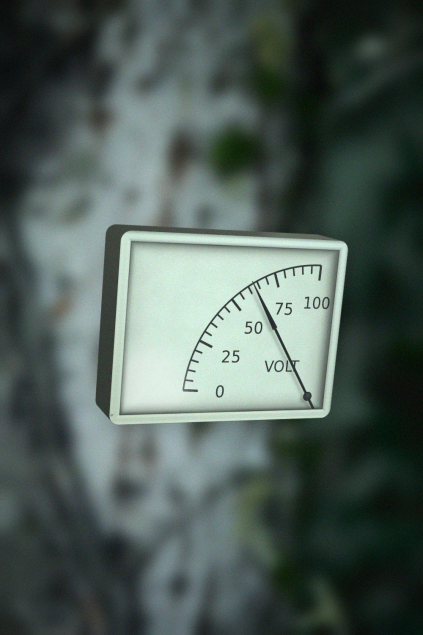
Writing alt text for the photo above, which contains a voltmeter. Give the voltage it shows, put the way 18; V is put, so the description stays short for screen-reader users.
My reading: 62.5; V
